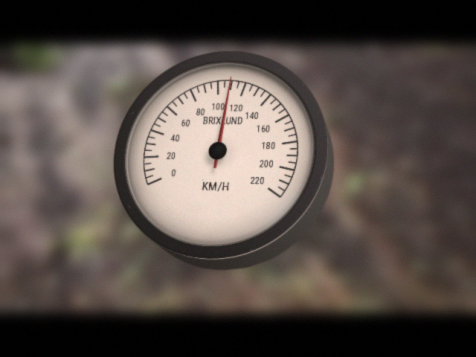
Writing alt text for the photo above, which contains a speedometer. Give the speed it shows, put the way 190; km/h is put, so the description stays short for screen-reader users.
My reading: 110; km/h
